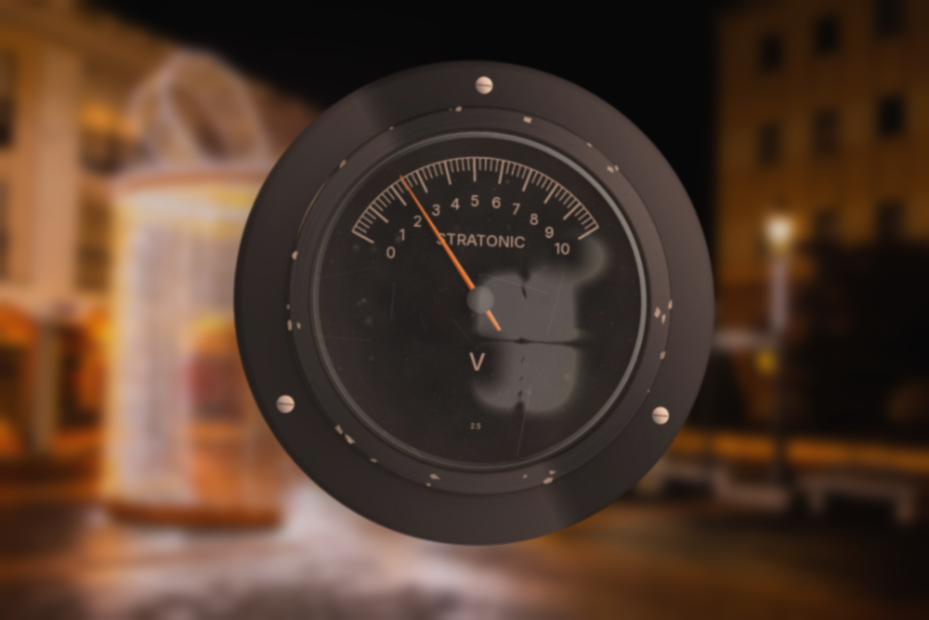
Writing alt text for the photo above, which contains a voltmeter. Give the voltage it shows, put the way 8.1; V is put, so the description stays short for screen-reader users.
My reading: 2.4; V
